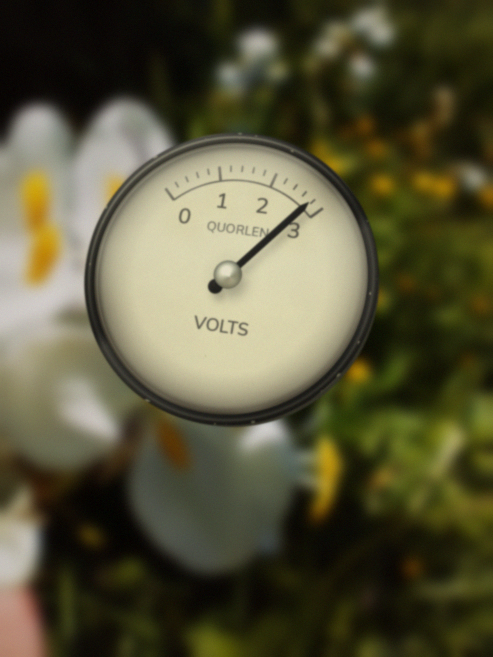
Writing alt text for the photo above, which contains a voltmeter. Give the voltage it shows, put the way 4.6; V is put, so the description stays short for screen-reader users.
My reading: 2.8; V
